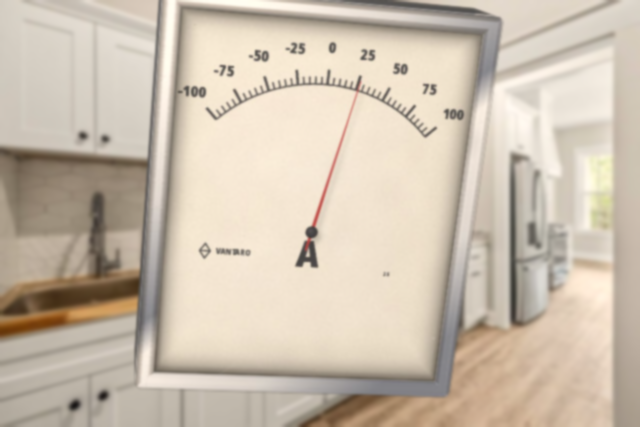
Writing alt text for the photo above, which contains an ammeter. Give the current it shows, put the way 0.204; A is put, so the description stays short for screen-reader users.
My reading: 25; A
